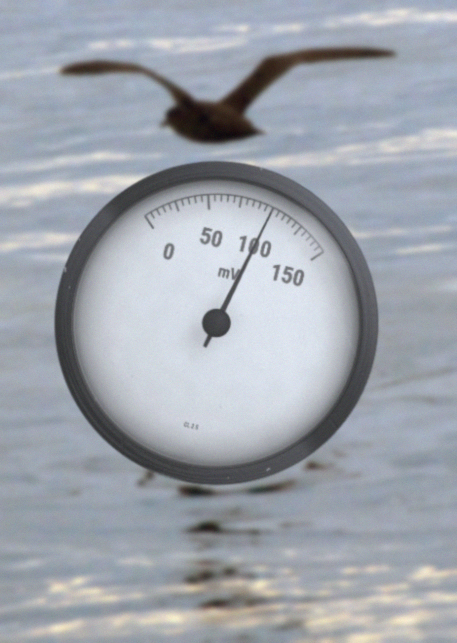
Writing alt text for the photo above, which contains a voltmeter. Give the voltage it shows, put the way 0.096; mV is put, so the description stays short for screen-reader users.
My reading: 100; mV
